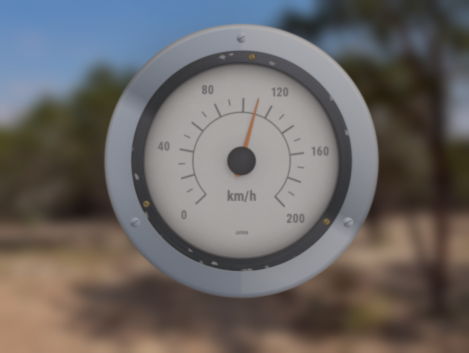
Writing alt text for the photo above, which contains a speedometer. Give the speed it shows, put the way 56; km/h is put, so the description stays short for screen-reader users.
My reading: 110; km/h
